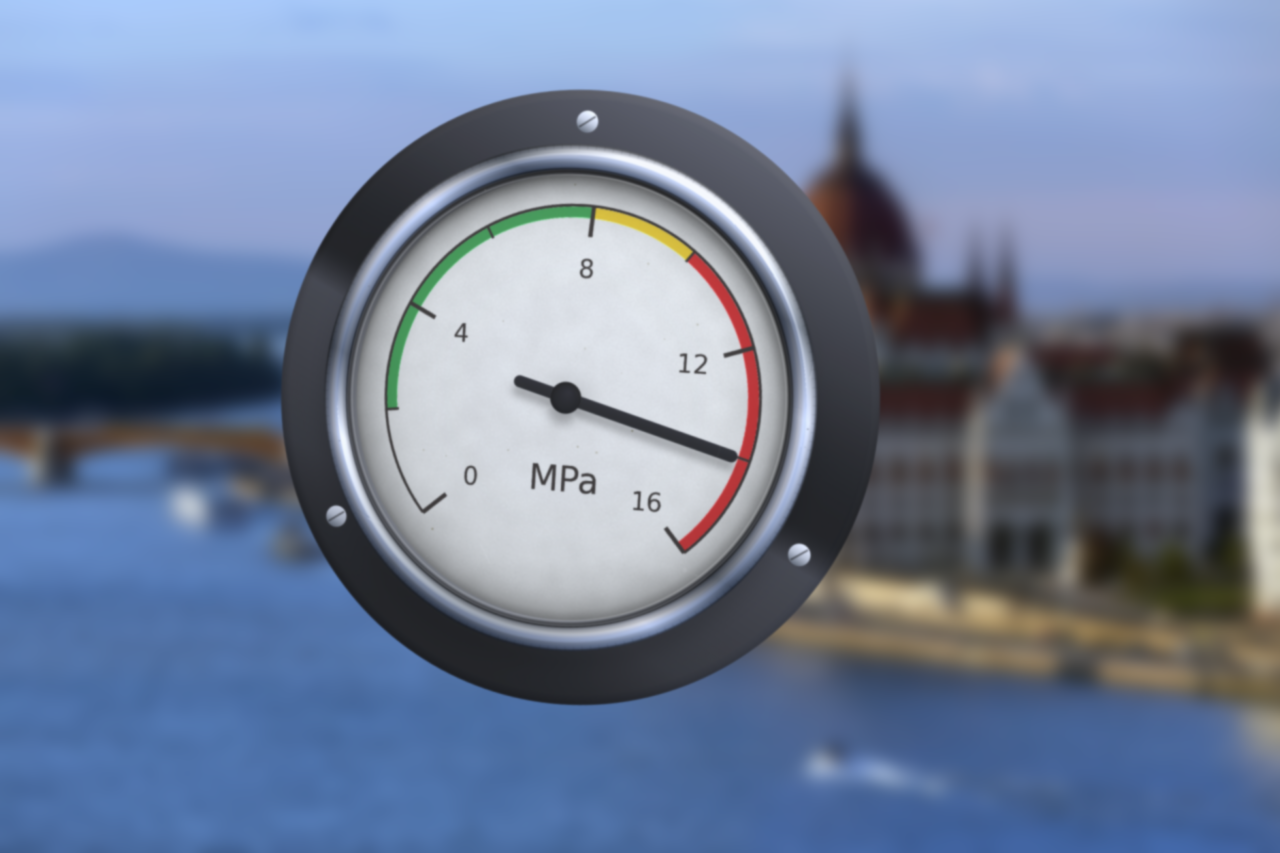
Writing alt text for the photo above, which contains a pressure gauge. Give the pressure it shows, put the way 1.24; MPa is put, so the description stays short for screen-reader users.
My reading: 14; MPa
